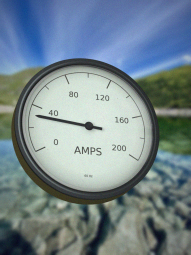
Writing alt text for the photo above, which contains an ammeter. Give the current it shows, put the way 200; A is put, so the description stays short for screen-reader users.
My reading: 30; A
